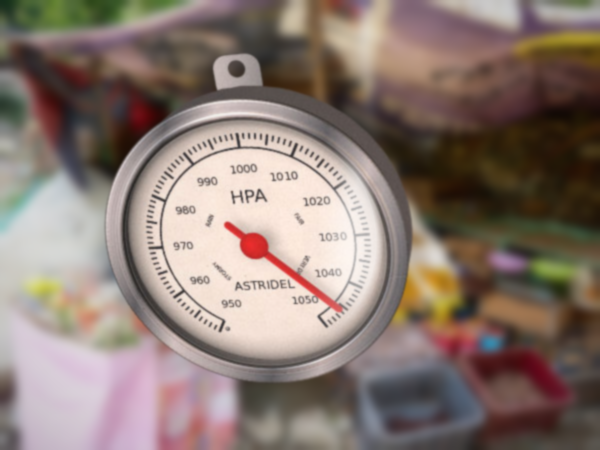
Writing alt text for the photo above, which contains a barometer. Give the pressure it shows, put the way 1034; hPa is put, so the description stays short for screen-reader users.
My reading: 1045; hPa
